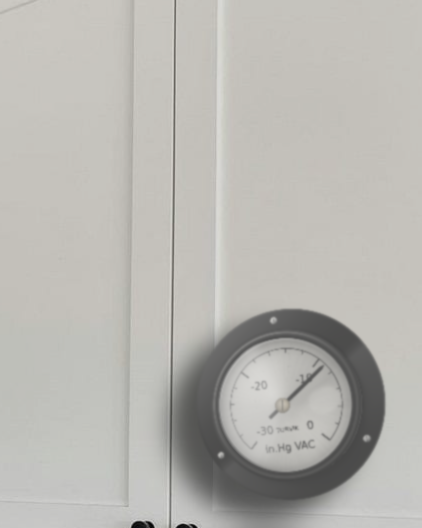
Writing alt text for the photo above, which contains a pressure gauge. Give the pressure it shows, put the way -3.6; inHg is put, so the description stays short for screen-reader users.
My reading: -9; inHg
